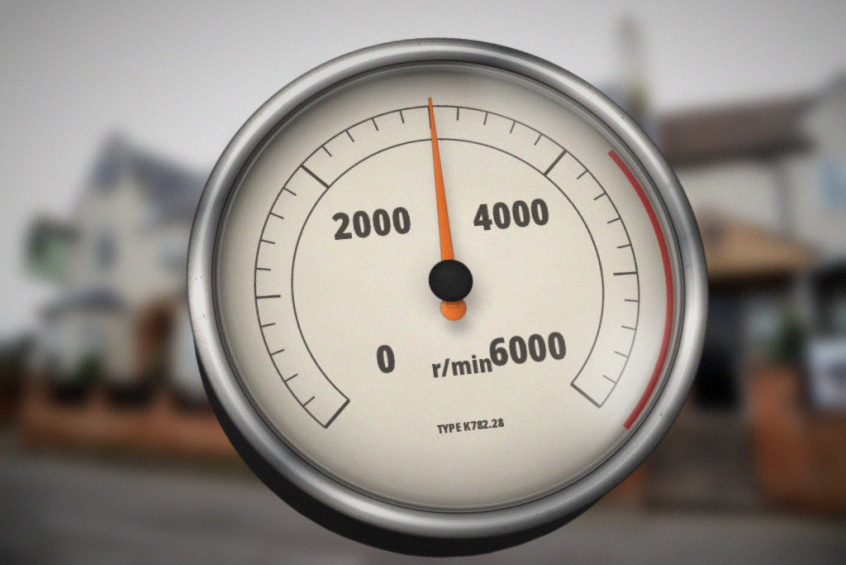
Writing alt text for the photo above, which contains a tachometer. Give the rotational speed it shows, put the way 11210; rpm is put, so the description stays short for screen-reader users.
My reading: 3000; rpm
